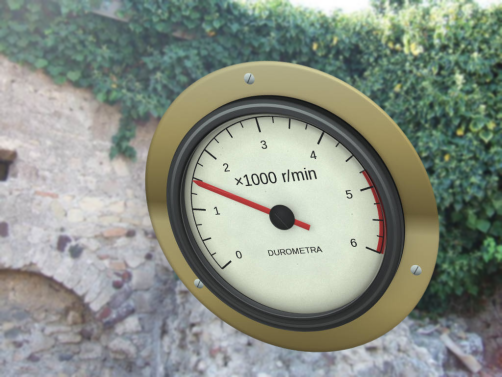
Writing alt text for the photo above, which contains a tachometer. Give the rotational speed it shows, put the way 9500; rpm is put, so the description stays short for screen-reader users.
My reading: 1500; rpm
